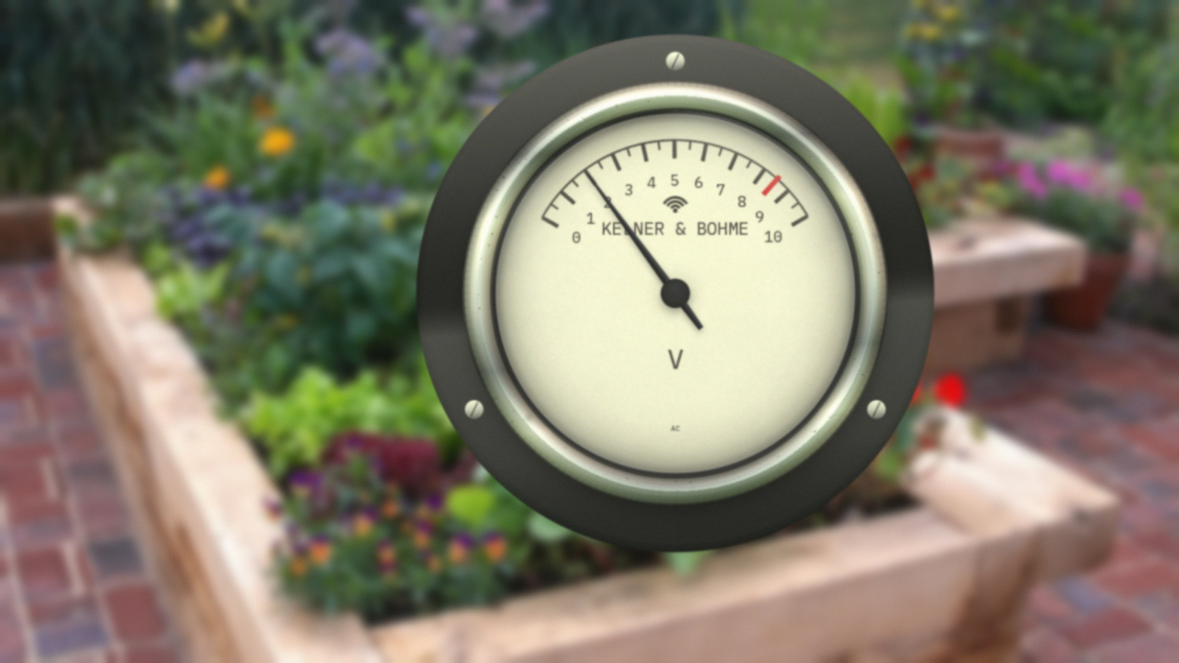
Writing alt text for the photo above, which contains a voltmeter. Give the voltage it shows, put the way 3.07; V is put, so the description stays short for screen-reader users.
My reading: 2; V
